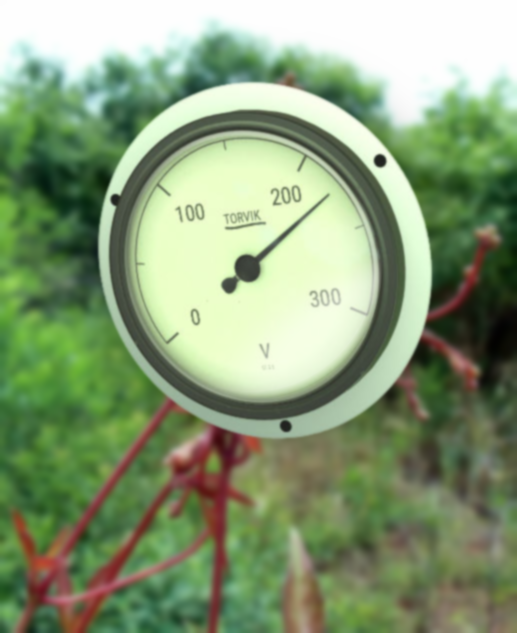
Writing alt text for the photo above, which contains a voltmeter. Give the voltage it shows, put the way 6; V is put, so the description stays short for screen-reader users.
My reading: 225; V
